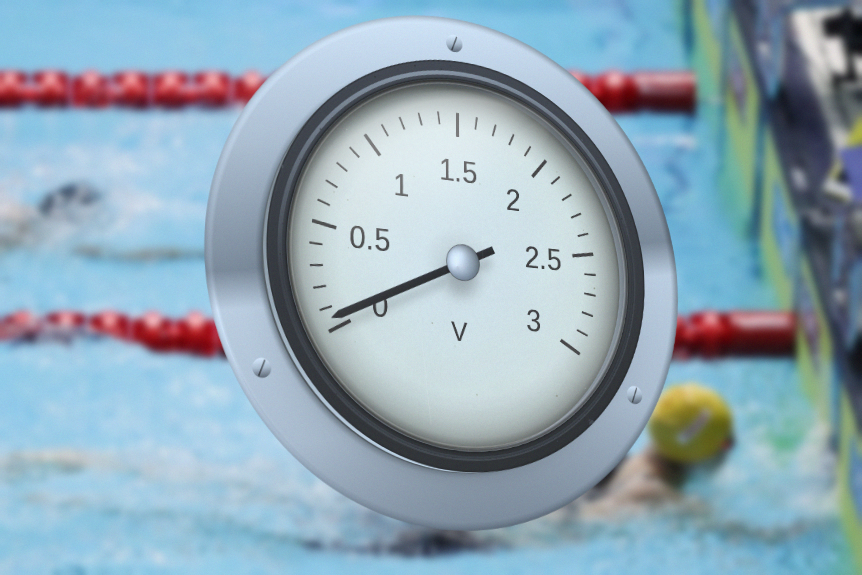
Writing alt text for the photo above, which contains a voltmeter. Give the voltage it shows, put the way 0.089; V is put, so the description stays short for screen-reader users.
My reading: 0.05; V
